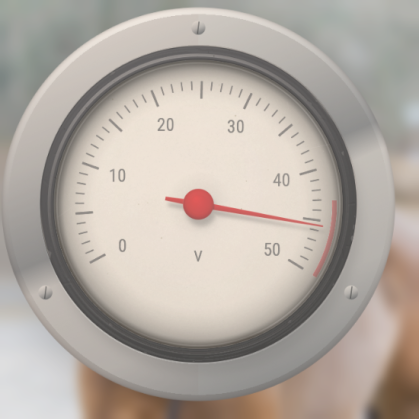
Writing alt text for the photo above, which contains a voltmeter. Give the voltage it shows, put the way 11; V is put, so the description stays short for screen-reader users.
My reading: 45.5; V
